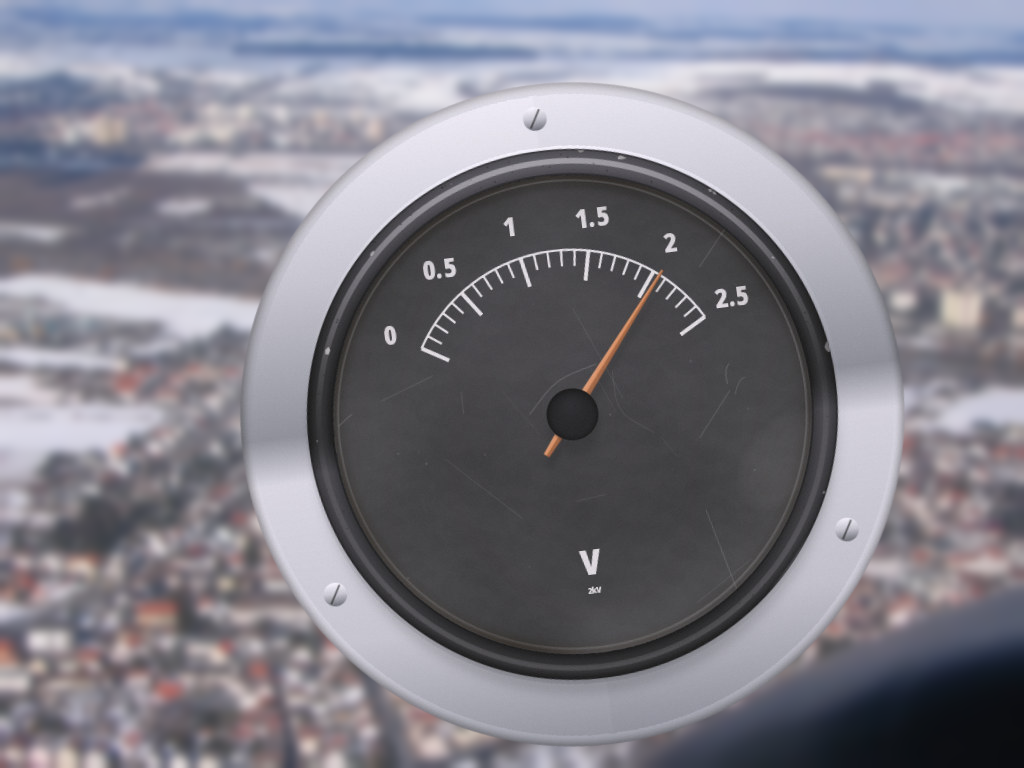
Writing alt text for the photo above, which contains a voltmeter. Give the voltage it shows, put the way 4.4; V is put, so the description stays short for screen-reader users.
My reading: 2.05; V
